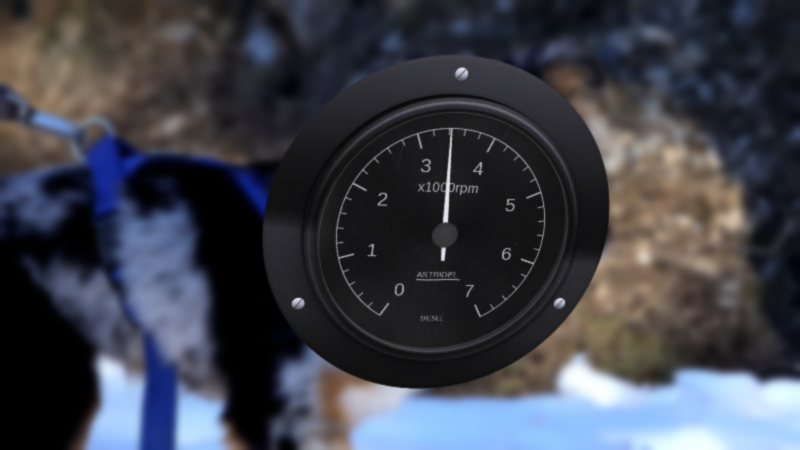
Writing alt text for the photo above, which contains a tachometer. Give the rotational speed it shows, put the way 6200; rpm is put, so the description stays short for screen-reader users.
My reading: 3400; rpm
